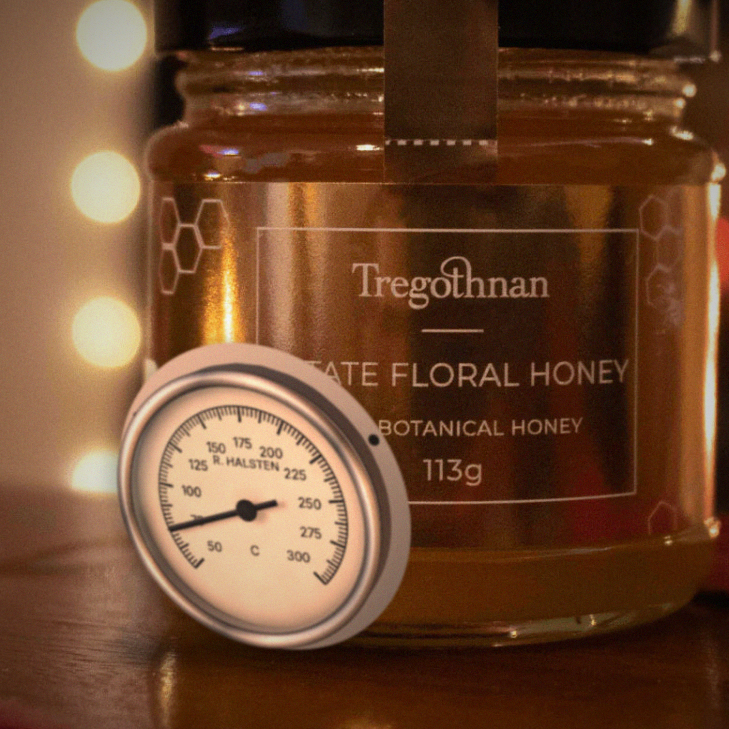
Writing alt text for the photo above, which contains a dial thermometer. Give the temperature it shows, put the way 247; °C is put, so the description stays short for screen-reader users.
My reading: 75; °C
